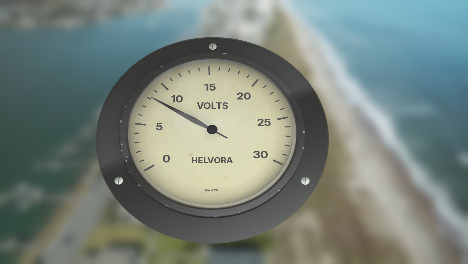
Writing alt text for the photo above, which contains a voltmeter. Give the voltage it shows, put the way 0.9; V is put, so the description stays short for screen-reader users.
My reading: 8; V
